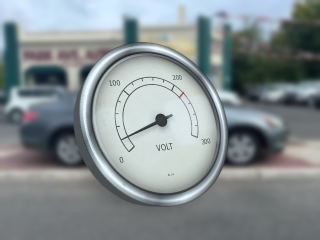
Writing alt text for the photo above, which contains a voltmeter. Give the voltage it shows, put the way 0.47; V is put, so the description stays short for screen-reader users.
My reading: 20; V
